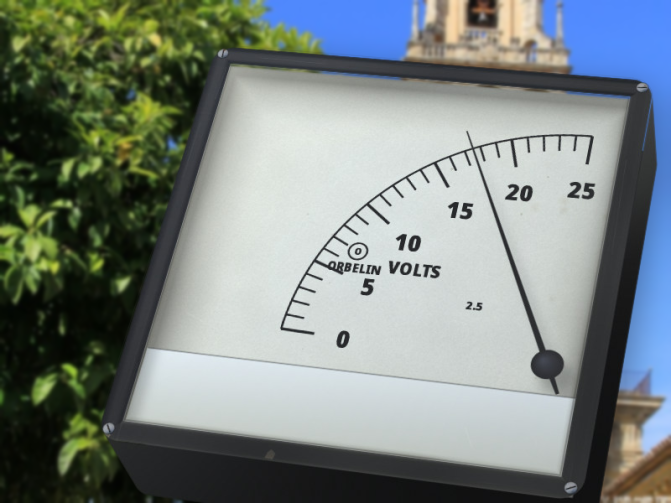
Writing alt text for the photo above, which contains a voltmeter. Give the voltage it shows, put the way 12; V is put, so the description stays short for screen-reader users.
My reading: 17.5; V
